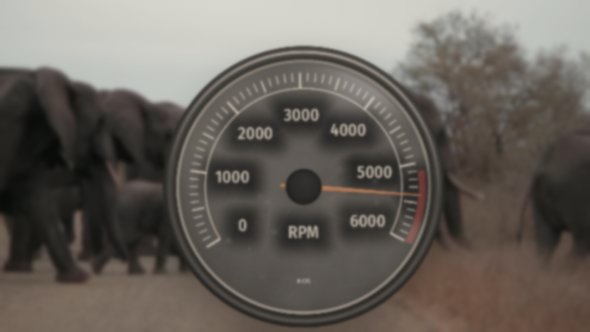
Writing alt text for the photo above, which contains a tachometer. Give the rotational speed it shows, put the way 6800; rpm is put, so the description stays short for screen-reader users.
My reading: 5400; rpm
